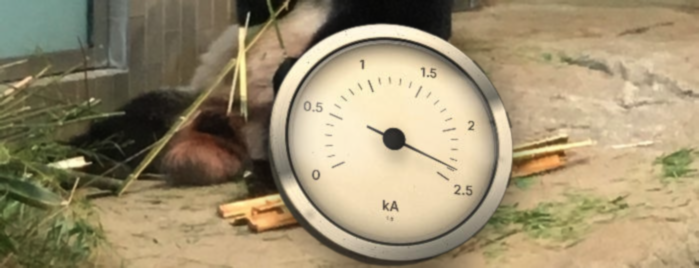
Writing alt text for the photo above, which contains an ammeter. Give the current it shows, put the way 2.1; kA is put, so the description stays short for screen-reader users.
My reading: 2.4; kA
